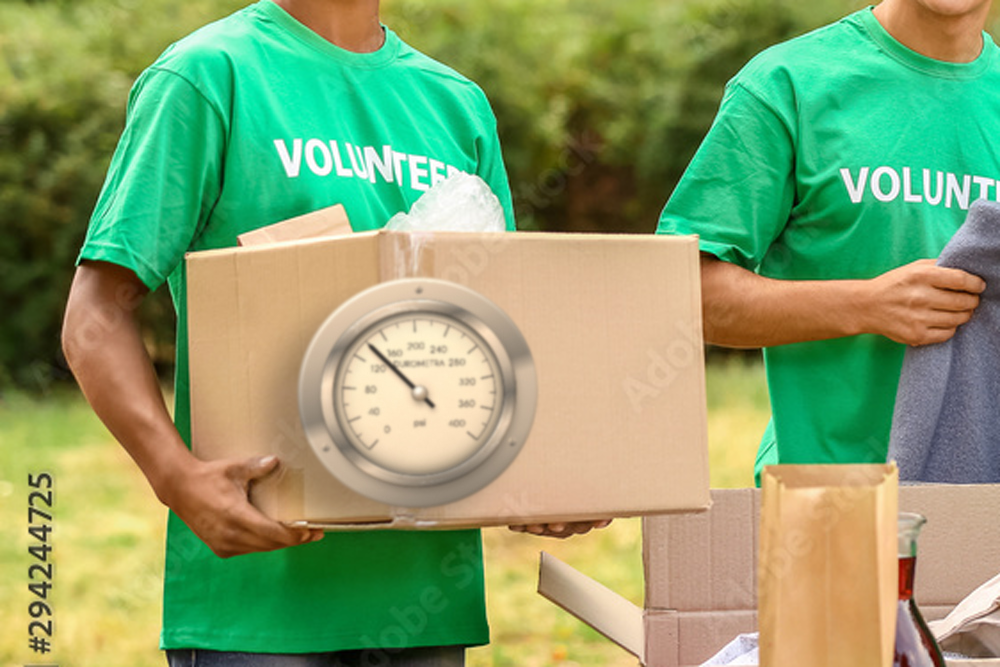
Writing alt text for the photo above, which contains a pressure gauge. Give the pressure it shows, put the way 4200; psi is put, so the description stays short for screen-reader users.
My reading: 140; psi
